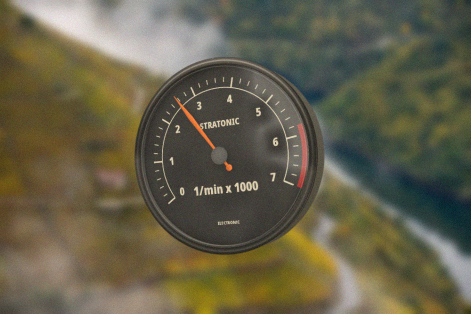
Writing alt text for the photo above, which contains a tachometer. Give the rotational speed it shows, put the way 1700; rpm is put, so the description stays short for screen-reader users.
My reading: 2600; rpm
